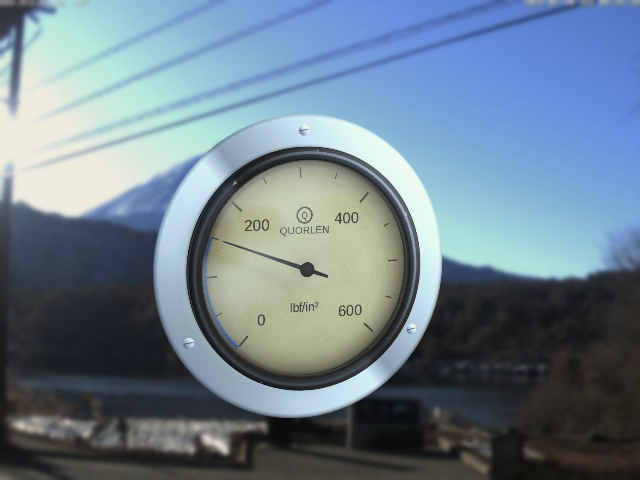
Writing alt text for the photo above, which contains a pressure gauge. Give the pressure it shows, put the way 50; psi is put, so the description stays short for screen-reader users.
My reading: 150; psi
